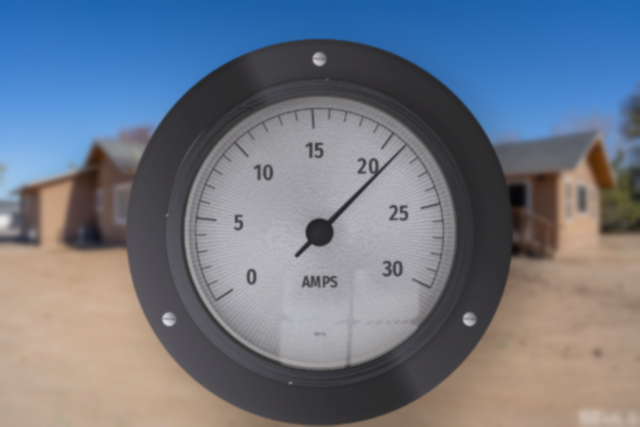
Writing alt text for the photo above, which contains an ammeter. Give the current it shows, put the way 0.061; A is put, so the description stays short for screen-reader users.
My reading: 21; A
